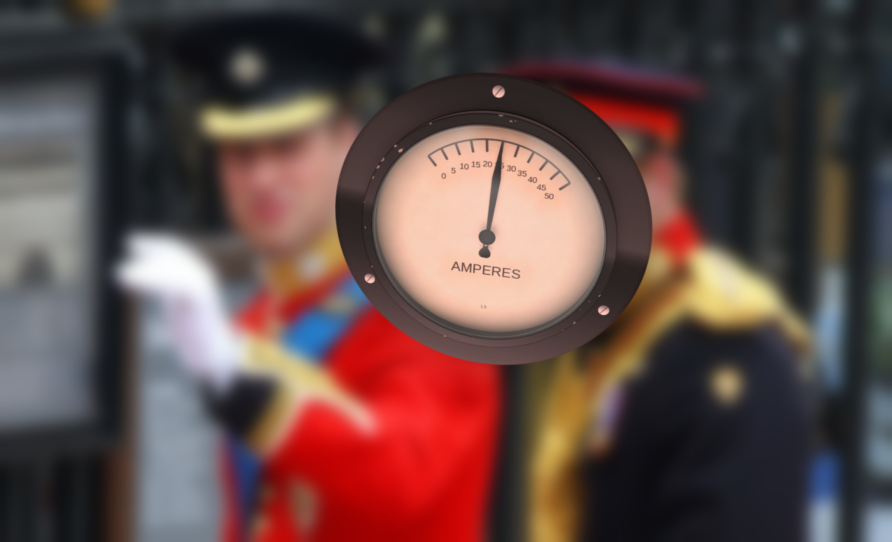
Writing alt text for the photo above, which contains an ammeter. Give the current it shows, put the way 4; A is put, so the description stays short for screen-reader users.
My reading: 25; A
